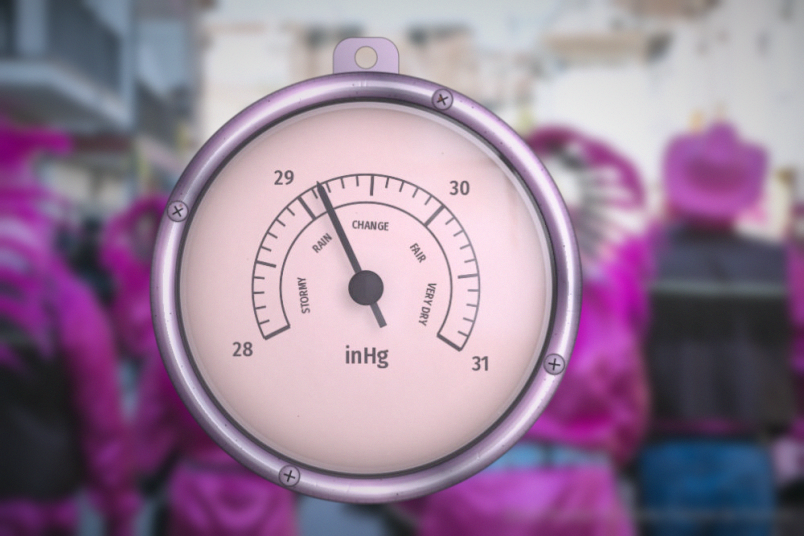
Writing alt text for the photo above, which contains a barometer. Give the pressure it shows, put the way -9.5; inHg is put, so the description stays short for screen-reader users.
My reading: 29.15; inHg
